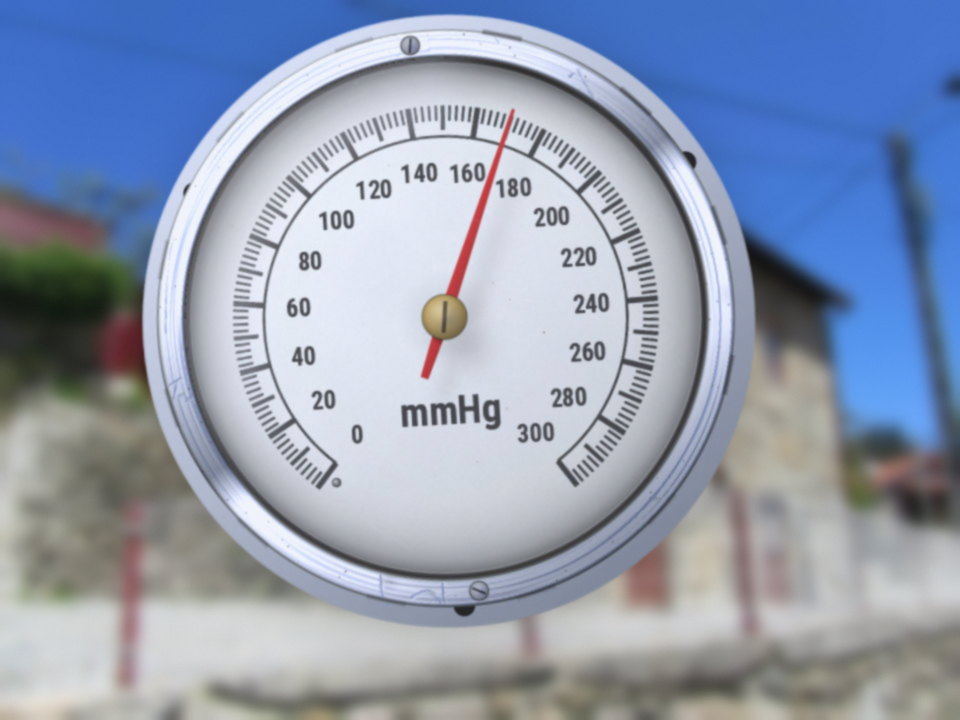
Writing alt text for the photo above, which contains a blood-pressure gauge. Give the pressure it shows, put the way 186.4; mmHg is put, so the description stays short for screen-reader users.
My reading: 170; mmHg
